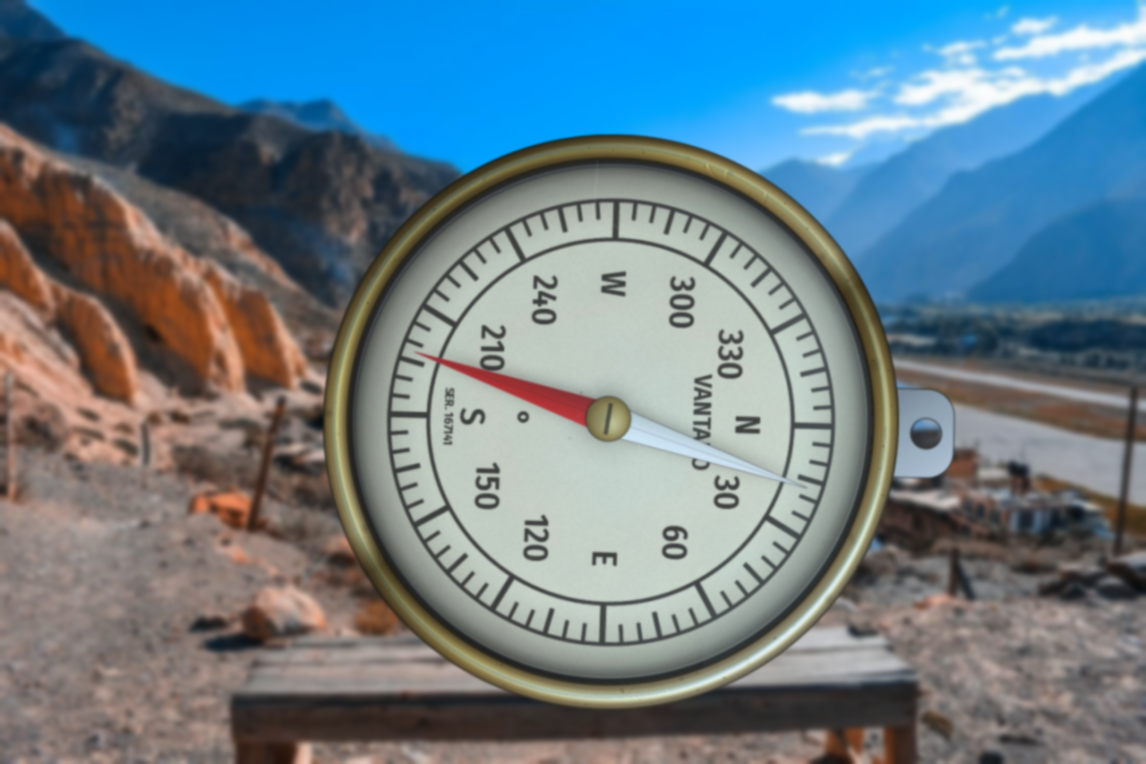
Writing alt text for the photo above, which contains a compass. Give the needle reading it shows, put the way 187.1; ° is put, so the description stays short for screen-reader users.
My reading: 197.5; °
